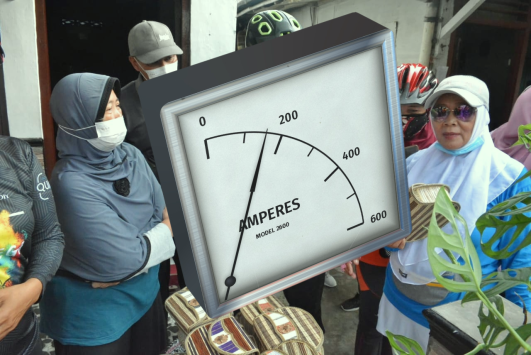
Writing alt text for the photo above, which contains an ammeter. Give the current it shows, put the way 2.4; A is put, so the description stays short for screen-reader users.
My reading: 150; A
